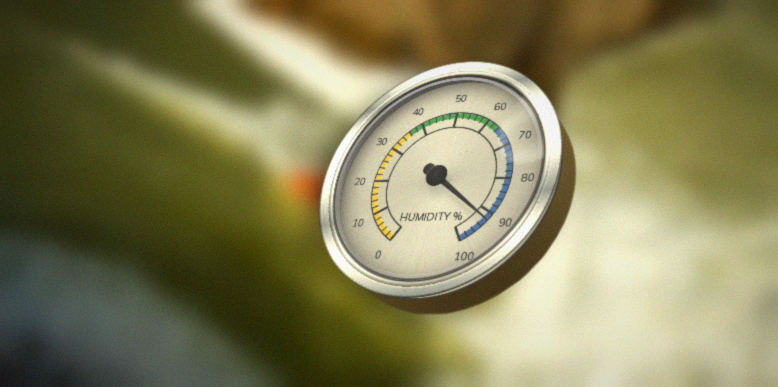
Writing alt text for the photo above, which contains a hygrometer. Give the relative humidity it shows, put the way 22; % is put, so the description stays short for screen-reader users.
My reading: 92; %
